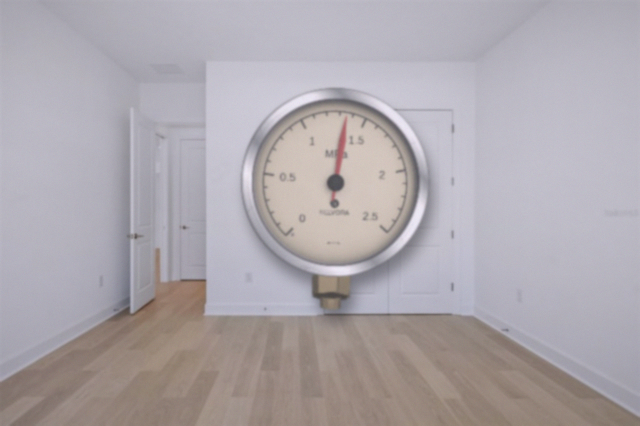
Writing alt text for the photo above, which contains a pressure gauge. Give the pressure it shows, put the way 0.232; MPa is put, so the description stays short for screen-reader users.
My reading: 1.35; MPa
